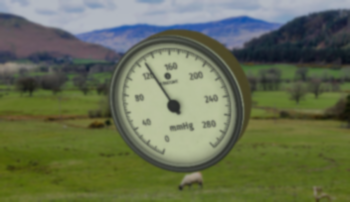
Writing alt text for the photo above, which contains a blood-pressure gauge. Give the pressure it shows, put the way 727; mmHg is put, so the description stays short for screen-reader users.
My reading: 130; mmHg
